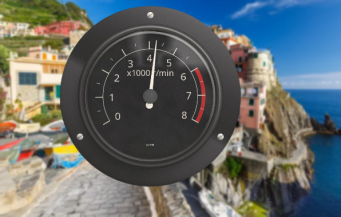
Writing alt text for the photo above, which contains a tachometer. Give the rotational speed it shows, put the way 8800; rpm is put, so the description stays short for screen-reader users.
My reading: 4250; rpm
